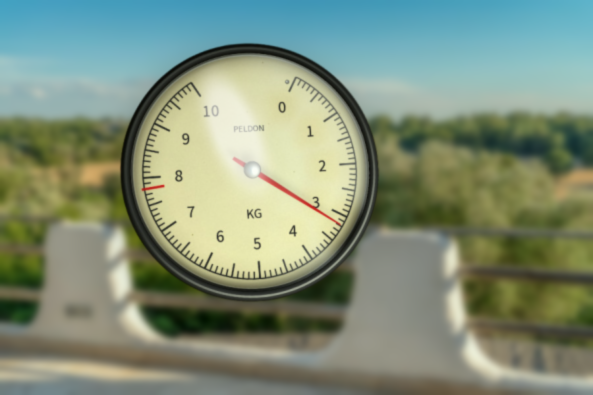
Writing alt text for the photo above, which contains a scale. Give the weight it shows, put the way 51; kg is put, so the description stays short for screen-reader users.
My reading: 3.2; kg
